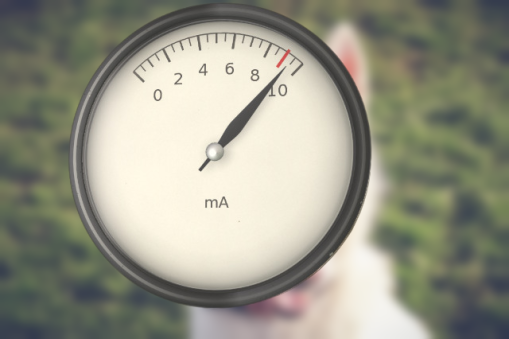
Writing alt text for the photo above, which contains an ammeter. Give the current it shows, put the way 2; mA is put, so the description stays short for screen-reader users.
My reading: 9.5; mA
